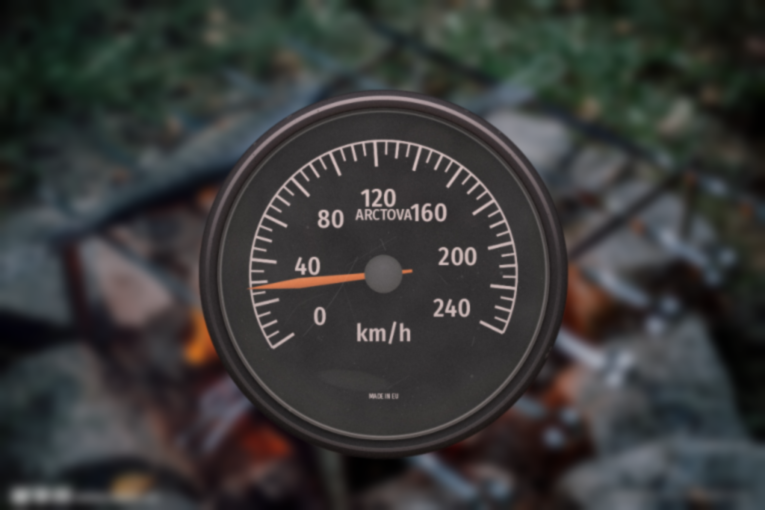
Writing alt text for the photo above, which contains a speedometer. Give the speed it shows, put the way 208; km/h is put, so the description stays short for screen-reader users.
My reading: 27.5; km/h
